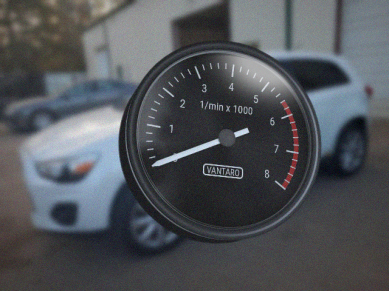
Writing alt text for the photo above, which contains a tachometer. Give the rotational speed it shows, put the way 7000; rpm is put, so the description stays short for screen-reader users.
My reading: 0; rpm
